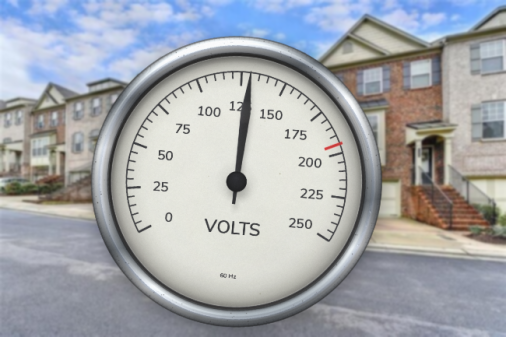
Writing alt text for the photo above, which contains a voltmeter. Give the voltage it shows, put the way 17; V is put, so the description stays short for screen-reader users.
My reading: 130; V
